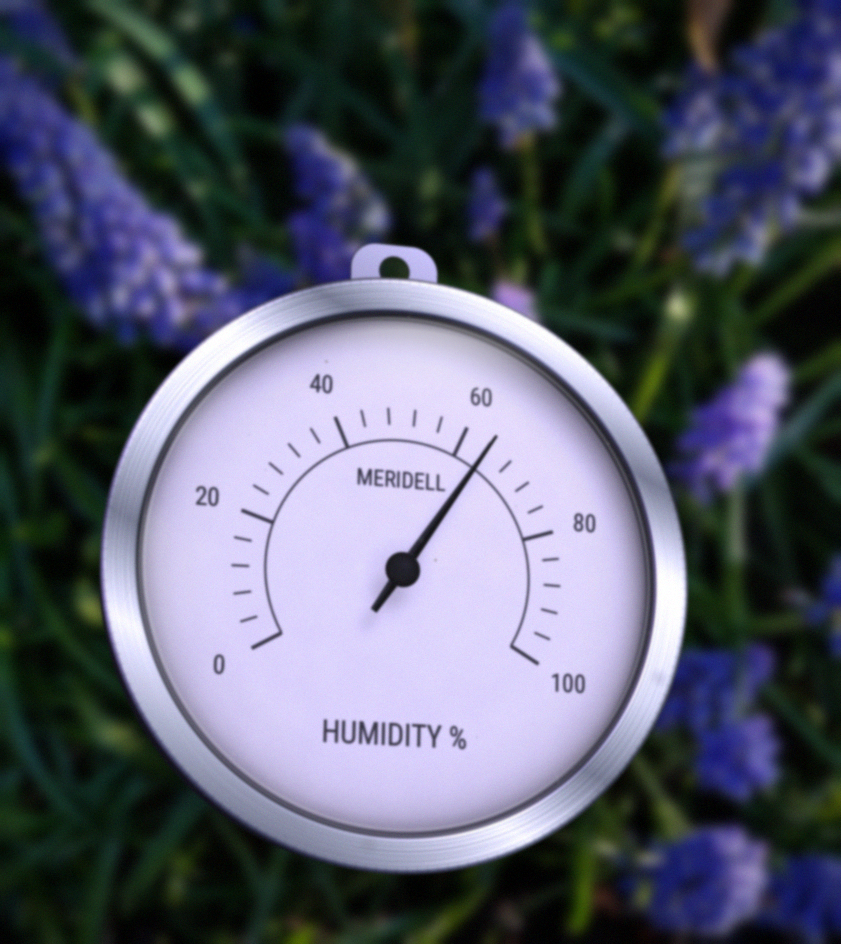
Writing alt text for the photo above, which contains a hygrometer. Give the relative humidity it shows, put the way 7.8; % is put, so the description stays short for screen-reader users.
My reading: 64; %
